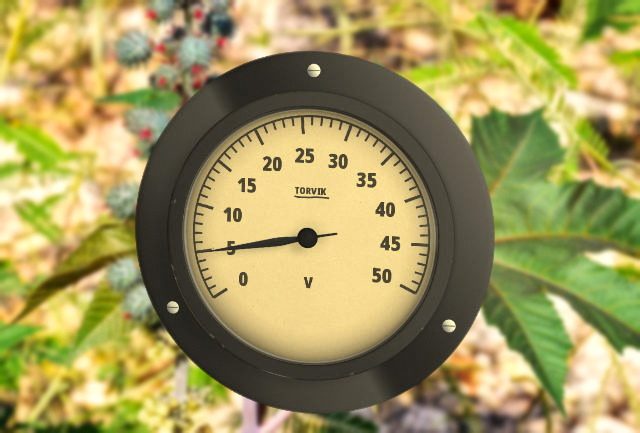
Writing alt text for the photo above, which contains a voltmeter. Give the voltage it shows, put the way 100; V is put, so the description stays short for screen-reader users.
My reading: 5; V
